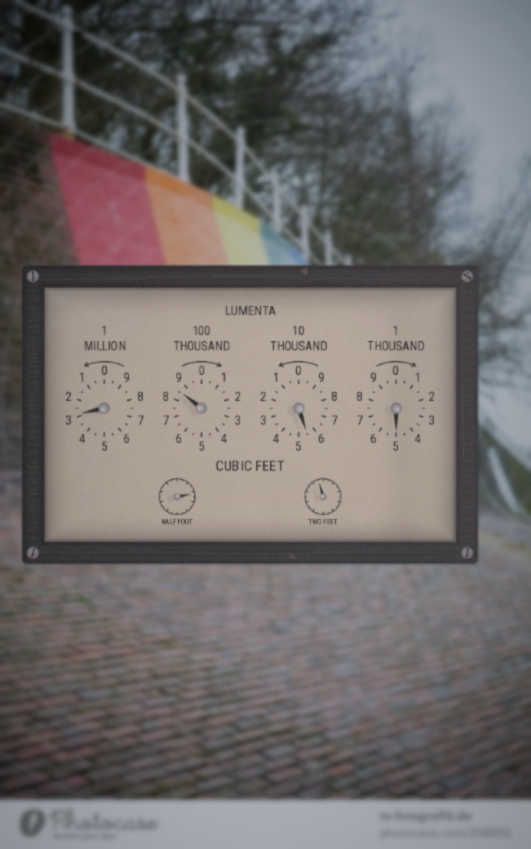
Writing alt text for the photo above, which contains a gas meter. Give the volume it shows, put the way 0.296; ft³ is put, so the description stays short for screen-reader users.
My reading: 285500; ft³
